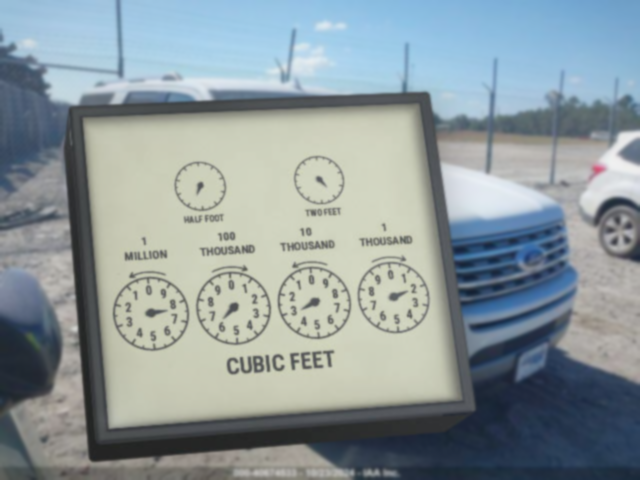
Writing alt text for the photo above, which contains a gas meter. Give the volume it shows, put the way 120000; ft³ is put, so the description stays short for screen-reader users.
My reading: 763200; ft³
